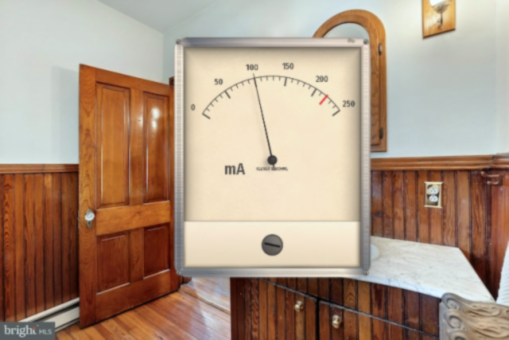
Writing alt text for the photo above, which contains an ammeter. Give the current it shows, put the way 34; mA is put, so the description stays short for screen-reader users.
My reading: 100; mA
